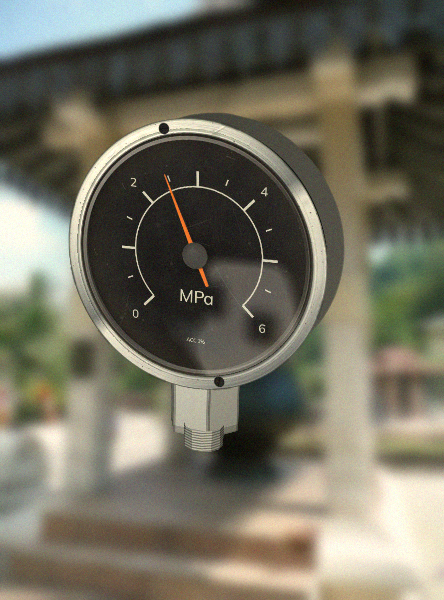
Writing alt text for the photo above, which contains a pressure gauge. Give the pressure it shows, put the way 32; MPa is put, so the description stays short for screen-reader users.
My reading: 2.5; MPa
